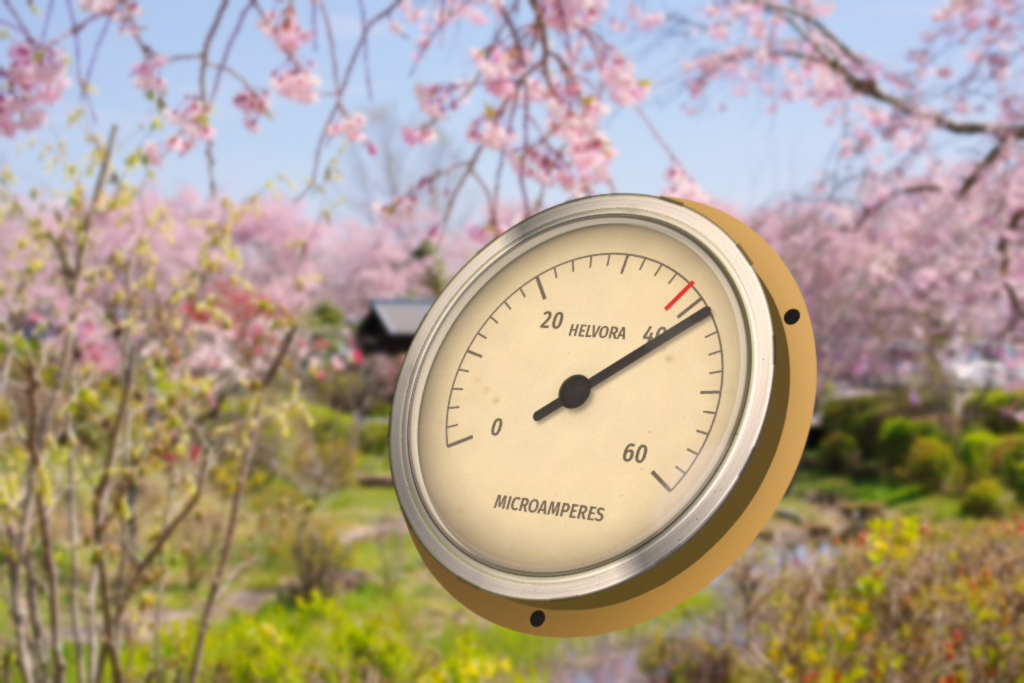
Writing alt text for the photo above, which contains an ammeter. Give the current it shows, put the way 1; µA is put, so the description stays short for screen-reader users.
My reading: 42; µA
